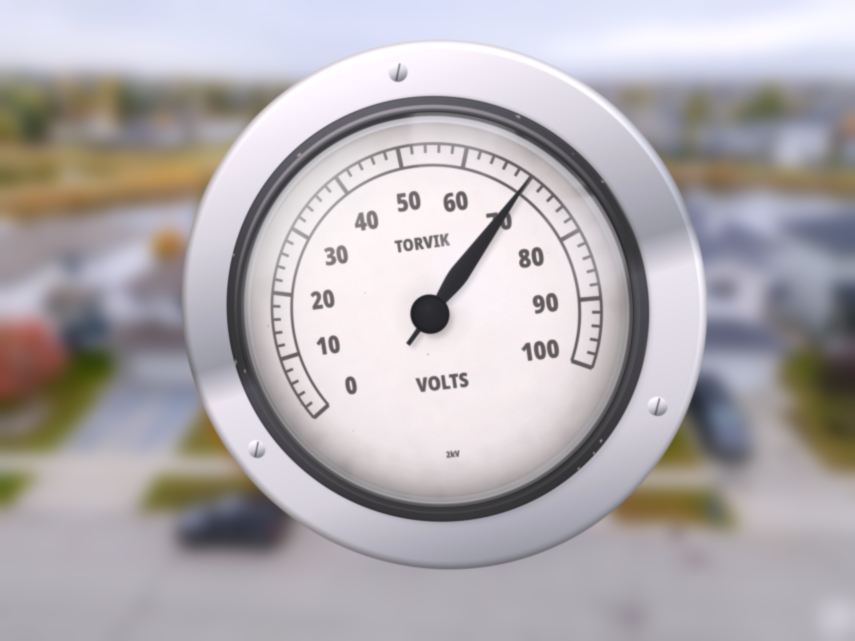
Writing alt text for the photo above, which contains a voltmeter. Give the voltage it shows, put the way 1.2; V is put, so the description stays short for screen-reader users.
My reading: 70; V
